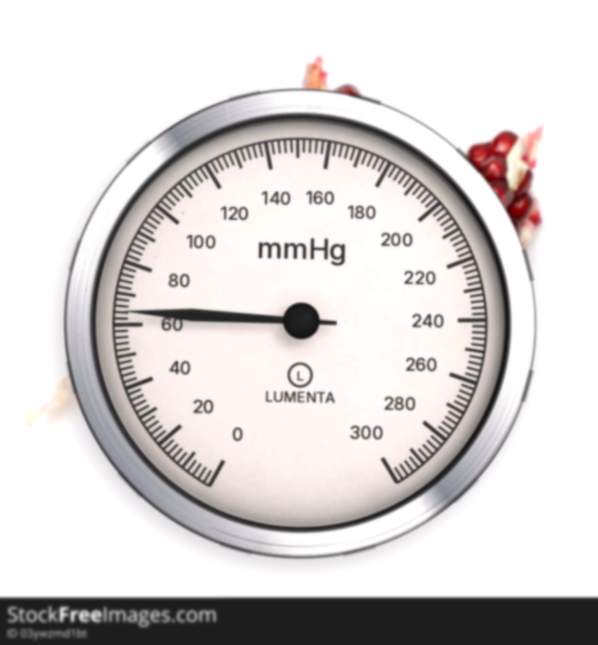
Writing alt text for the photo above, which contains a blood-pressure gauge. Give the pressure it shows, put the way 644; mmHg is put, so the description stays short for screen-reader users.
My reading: 64; mmHg
